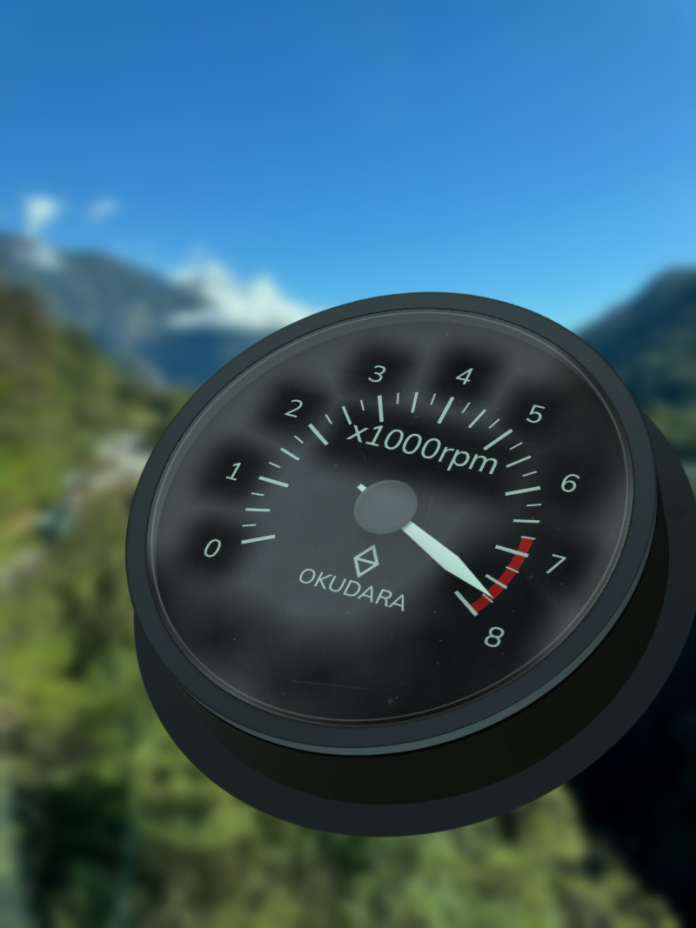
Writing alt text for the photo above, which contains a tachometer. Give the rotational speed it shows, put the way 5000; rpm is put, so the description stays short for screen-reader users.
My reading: 7750; rpm
